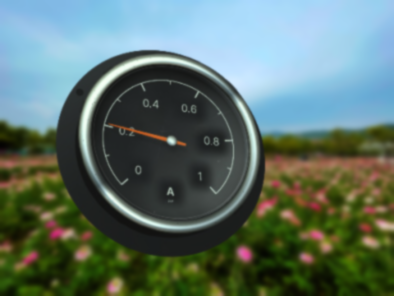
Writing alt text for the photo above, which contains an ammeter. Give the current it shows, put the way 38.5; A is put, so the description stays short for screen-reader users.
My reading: 0.2; A
